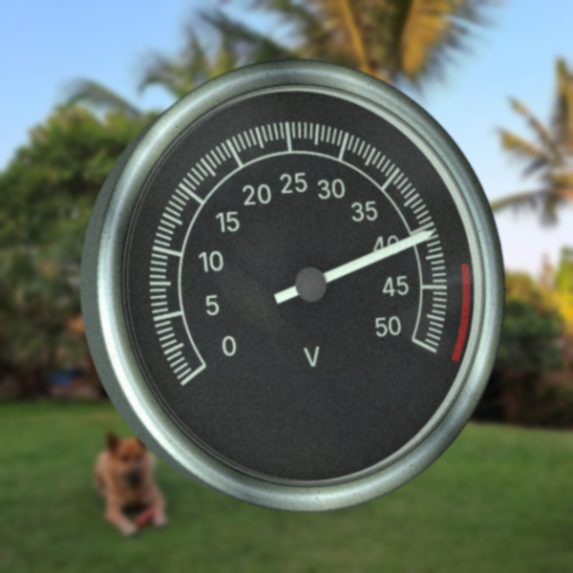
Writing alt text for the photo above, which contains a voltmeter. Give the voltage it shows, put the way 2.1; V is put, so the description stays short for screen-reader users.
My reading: 40.5; V
